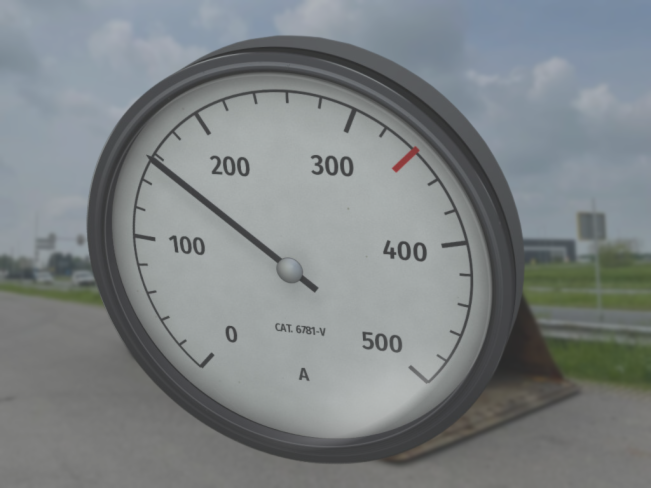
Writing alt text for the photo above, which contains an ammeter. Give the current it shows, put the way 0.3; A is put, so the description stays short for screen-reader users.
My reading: 160; A
